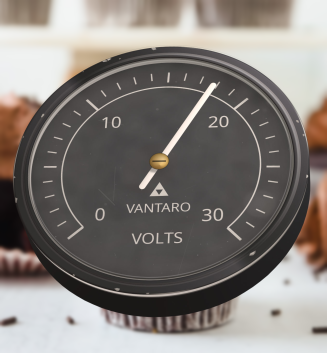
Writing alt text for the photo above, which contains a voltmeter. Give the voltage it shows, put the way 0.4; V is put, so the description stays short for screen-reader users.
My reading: 18; V
